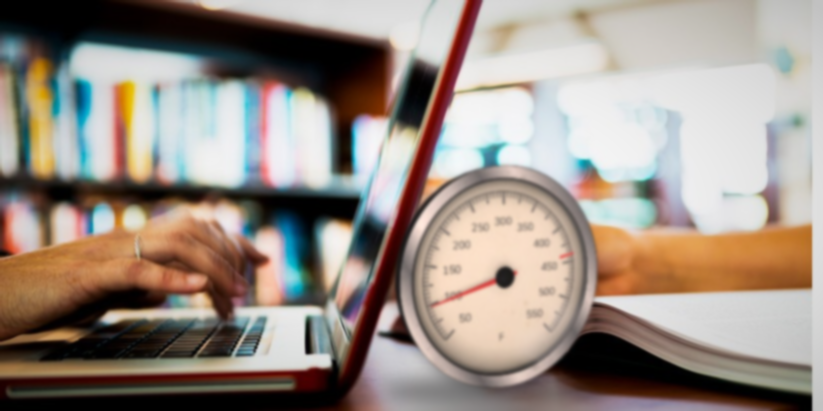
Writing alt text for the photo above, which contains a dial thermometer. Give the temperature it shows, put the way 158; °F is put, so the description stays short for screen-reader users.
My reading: 100; °F
